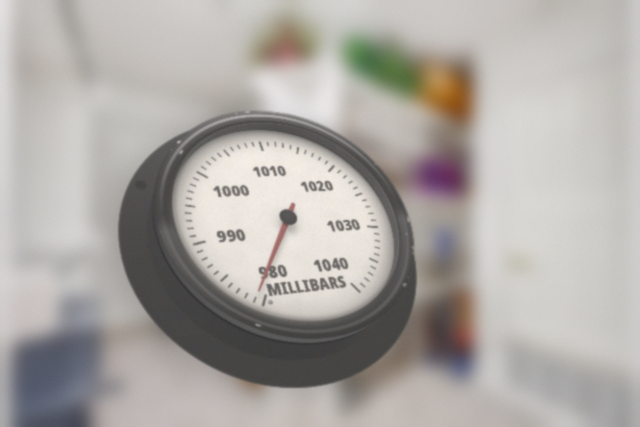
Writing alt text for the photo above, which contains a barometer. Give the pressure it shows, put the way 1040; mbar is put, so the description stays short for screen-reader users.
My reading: 981; mbar
